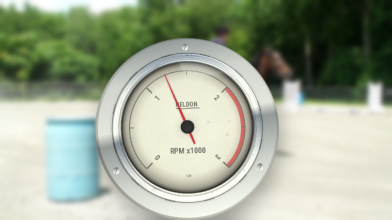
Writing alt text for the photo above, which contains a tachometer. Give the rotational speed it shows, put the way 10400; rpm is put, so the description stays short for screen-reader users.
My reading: 1250; rpm
